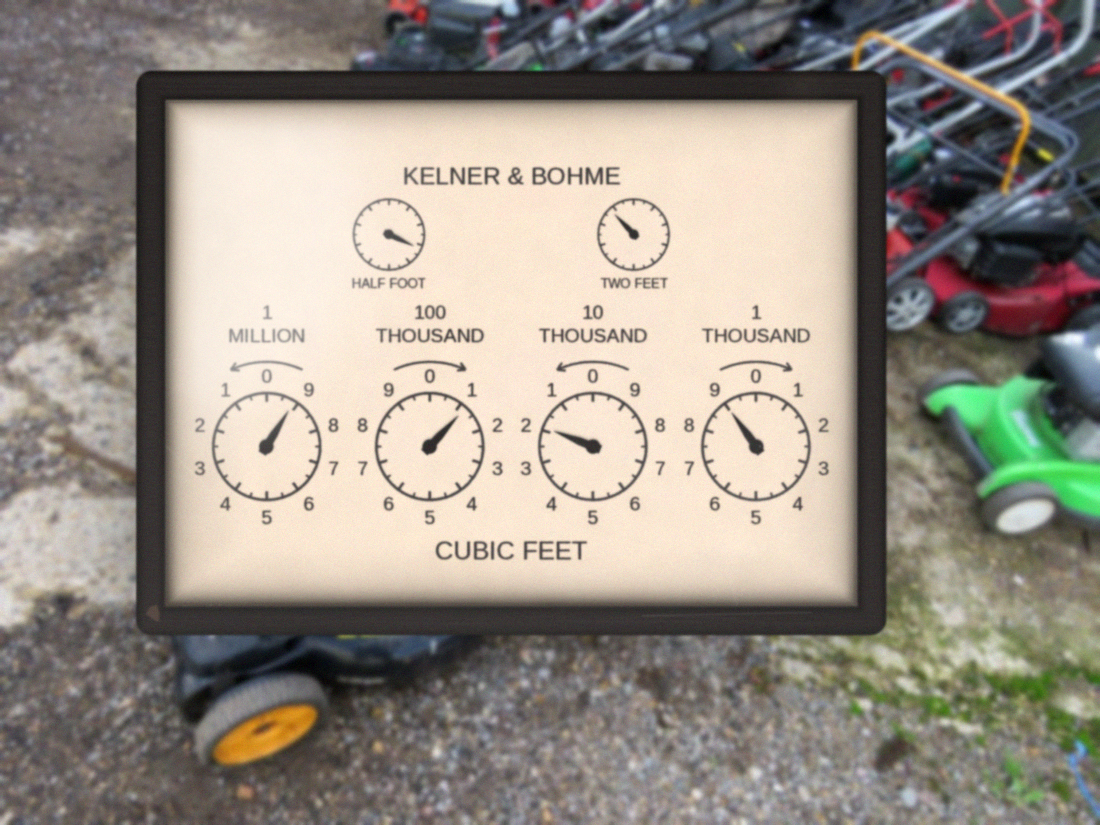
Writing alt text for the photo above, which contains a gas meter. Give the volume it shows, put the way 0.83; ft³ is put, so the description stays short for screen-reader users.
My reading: 911900; ft³
